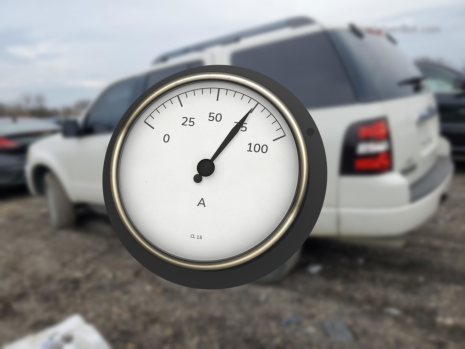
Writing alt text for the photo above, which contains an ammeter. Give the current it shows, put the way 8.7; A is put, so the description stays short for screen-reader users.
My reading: 75; A
